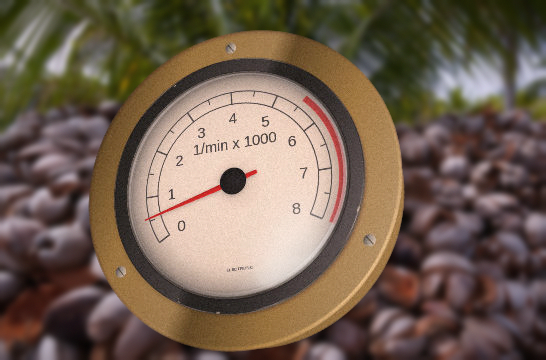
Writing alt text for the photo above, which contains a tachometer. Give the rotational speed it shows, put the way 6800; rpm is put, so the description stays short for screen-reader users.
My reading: 500; rpm
